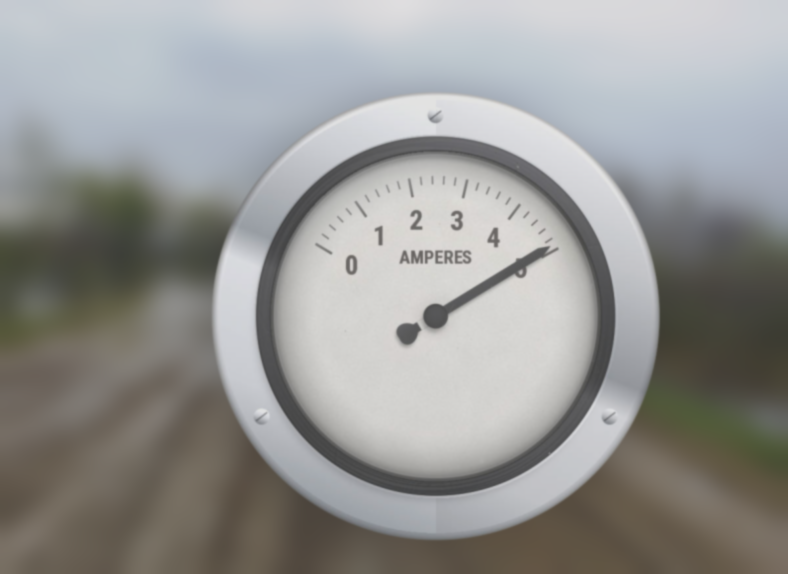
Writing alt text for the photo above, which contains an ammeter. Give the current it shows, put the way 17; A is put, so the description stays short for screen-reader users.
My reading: 4.9; A
